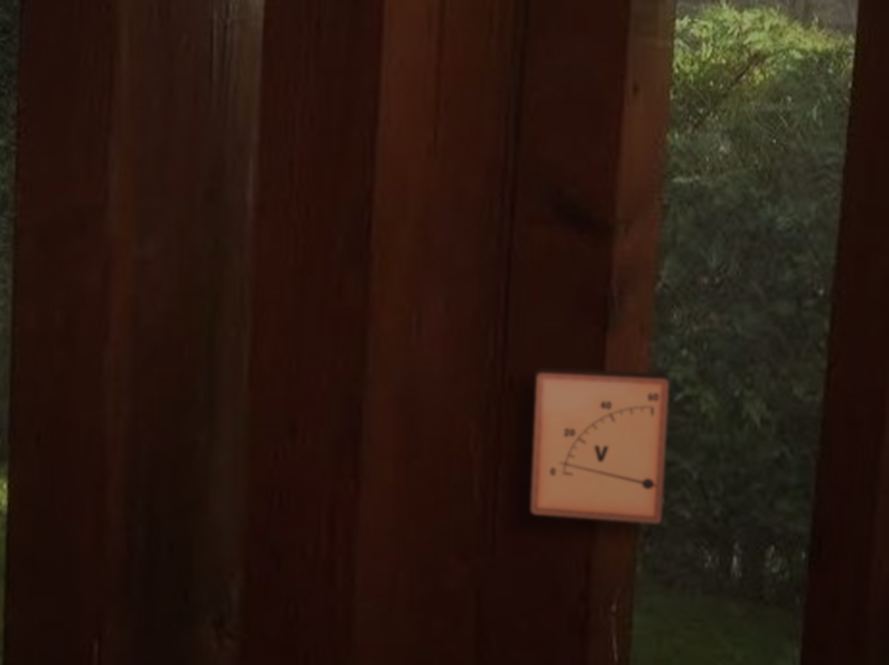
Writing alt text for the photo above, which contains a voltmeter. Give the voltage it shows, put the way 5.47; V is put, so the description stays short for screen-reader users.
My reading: 5; V
